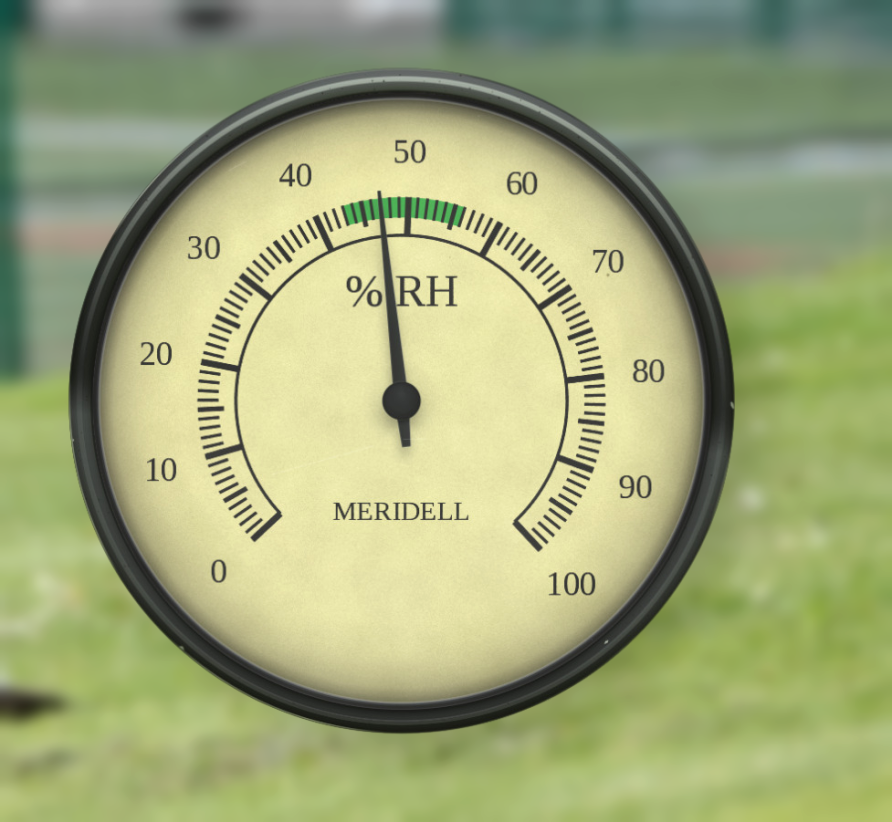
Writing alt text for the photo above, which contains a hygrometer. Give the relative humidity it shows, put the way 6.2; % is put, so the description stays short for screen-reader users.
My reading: 47; %
